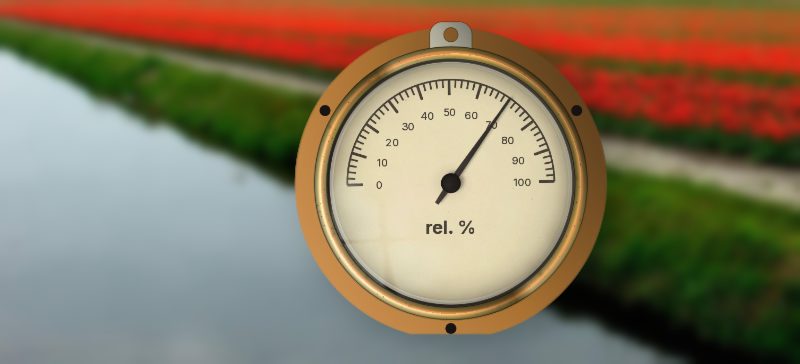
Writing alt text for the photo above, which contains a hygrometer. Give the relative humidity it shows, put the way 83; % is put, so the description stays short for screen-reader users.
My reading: 70; %
